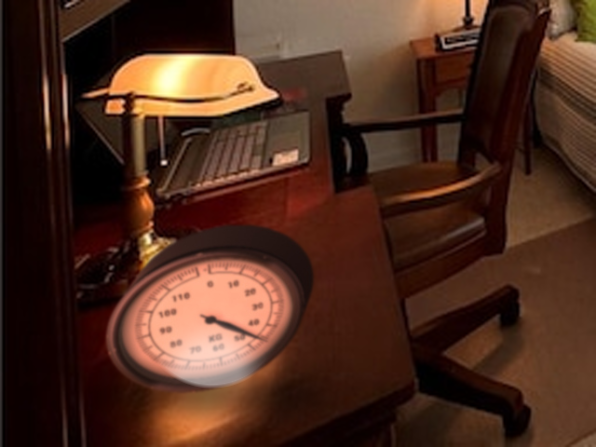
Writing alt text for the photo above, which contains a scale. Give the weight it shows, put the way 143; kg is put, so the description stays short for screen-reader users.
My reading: 45; kg
